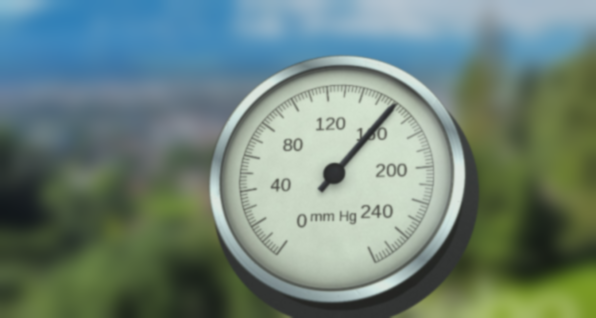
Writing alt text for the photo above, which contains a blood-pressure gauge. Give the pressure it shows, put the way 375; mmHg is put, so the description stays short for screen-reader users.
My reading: 160; mmHg
